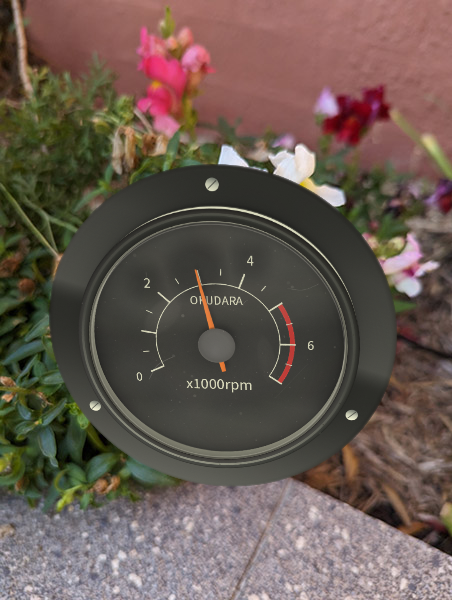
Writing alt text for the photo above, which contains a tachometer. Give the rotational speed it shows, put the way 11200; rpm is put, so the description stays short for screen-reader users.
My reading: 3000; rpm
